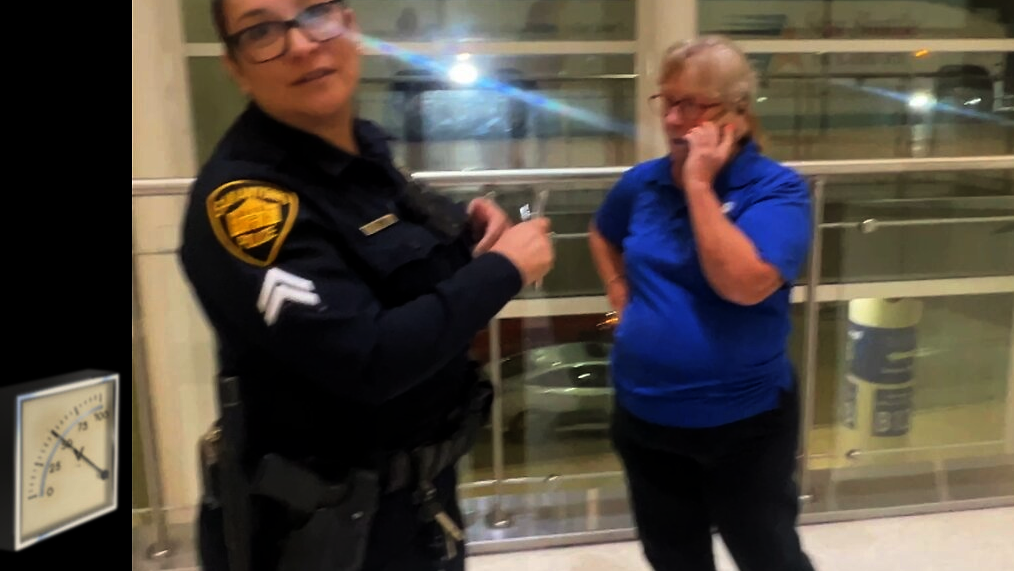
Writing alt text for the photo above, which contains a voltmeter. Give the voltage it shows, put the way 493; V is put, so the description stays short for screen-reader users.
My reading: 50; V
